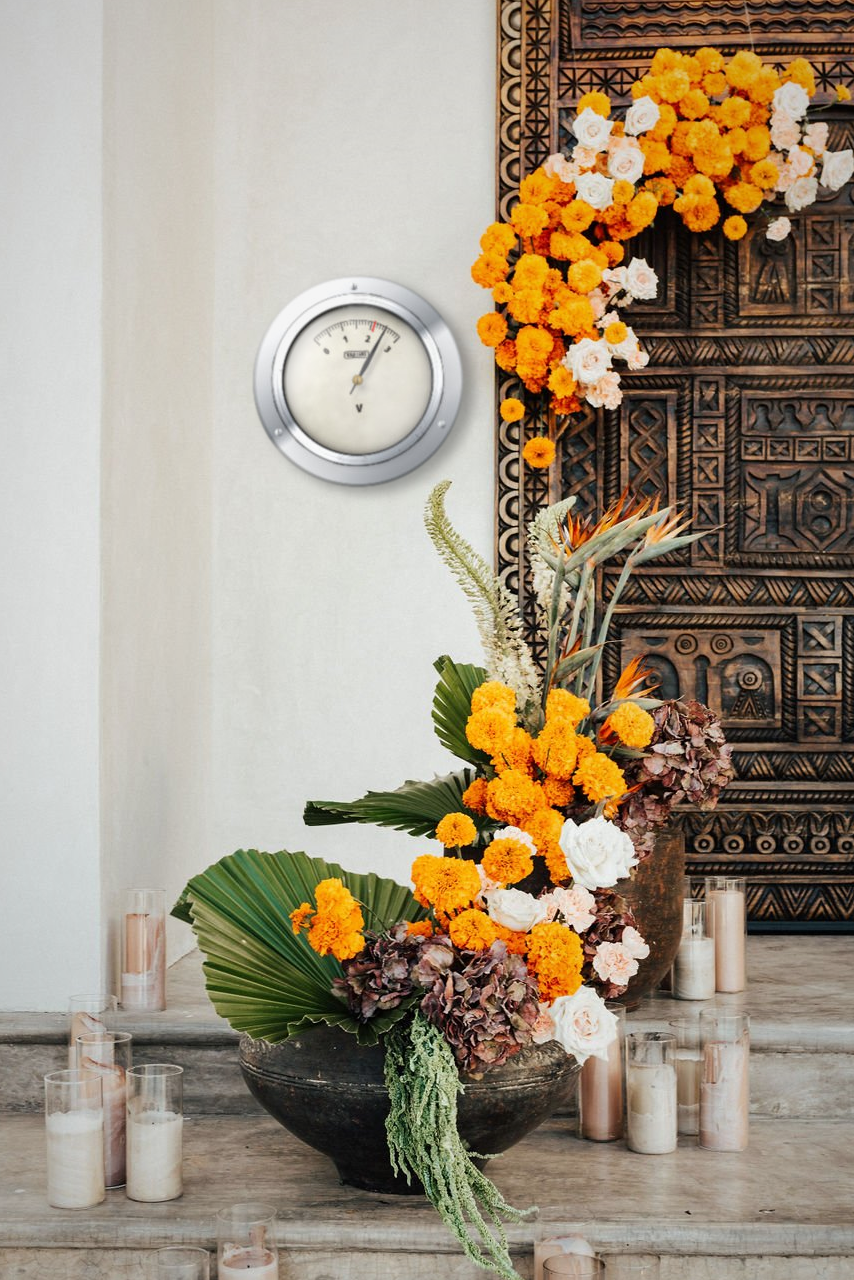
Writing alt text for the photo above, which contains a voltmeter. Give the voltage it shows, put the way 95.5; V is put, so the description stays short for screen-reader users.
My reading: 2.5; V
